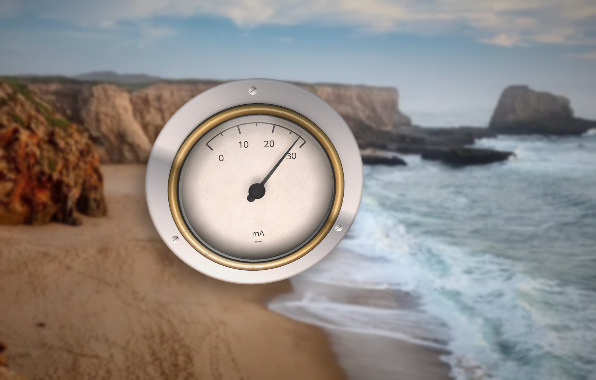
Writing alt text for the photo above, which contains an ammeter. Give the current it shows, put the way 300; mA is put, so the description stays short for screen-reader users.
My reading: 27.5; mA
